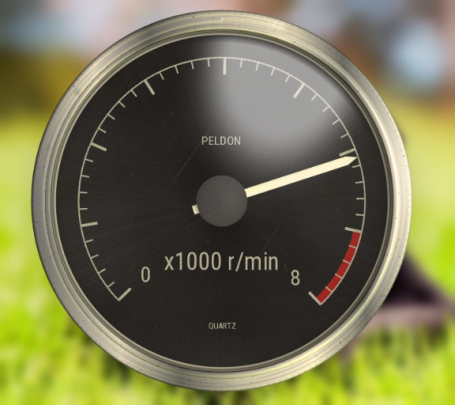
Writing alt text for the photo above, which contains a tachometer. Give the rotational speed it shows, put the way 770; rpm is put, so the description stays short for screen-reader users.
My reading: 6100; rpm
